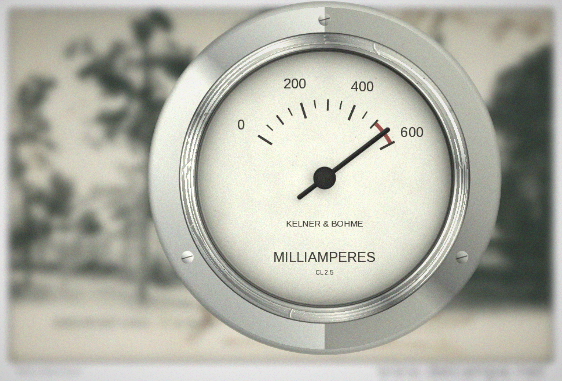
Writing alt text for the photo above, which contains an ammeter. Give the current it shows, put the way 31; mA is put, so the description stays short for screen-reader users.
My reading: 550; mA
